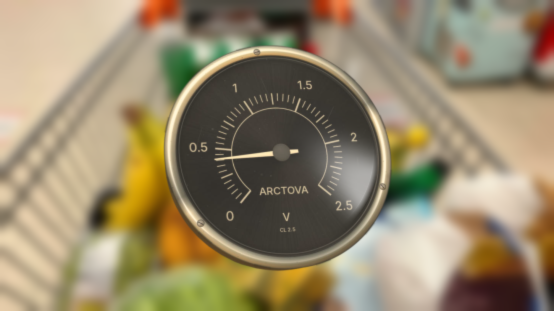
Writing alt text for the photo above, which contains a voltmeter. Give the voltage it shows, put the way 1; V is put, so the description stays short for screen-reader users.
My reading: 0.4; V
